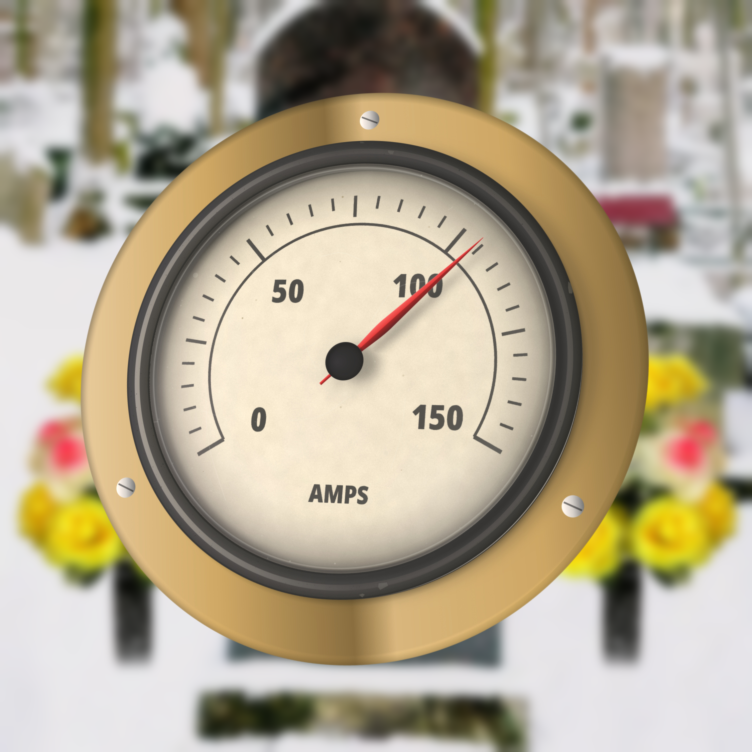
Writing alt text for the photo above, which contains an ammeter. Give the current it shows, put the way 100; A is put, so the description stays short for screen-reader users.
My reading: 105; A
